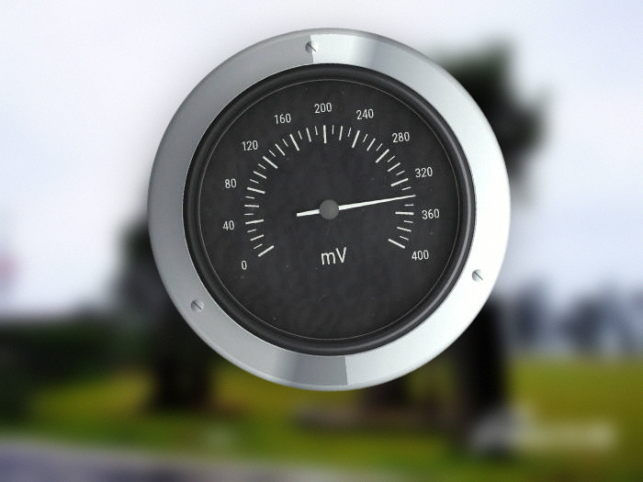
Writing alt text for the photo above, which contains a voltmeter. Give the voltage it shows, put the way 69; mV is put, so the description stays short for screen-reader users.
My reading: 340; mV
